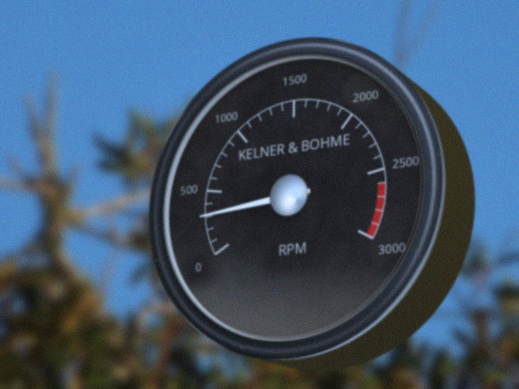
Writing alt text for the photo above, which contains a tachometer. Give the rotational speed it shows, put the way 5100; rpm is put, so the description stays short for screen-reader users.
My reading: 300; rpm
